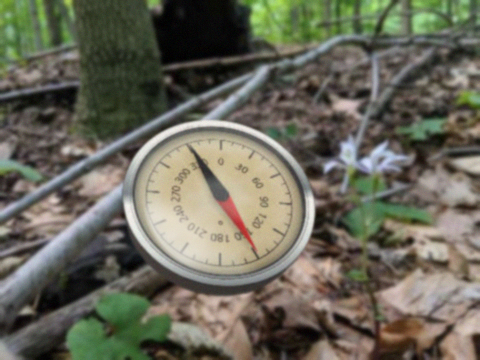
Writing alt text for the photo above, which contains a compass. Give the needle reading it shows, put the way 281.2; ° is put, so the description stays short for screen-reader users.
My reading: 150; °
